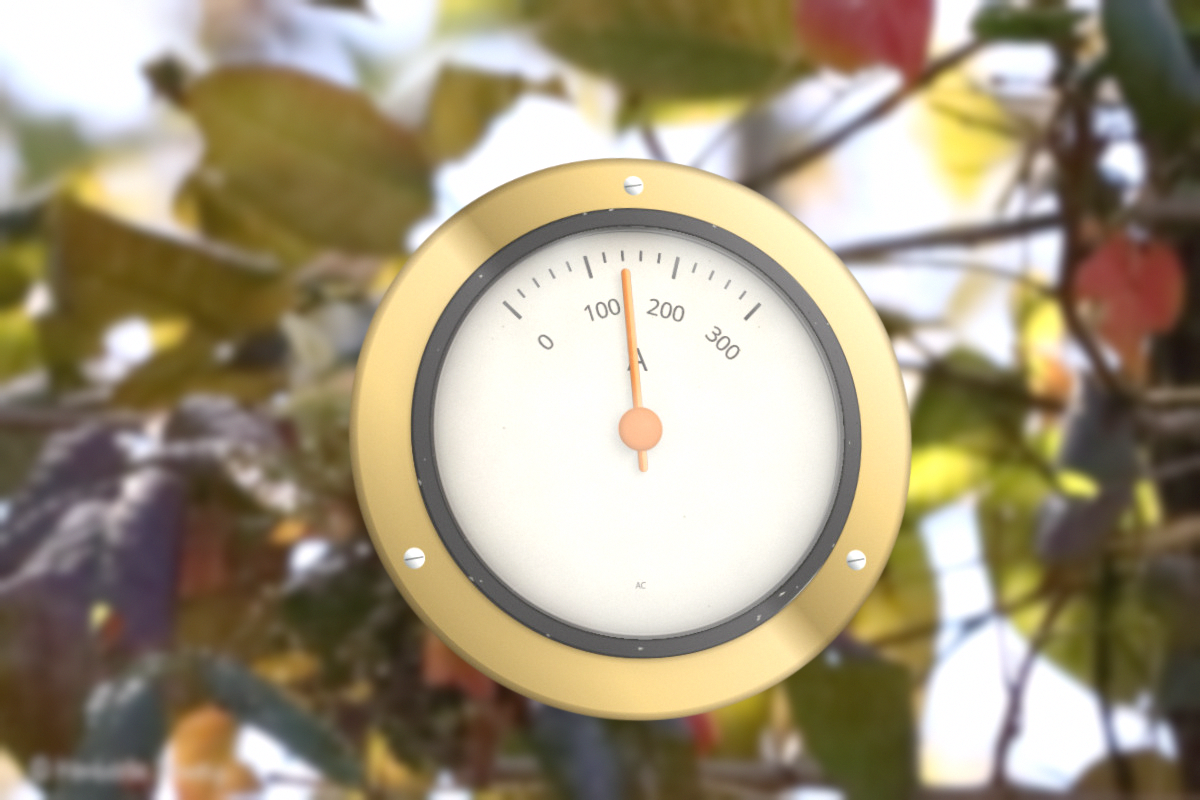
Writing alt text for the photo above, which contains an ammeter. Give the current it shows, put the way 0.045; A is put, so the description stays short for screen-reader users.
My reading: 140; A
